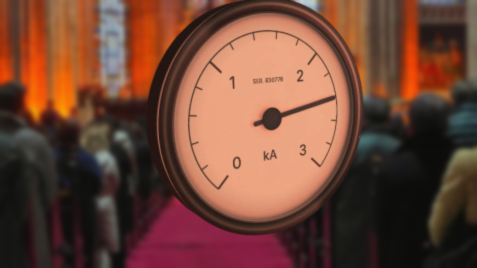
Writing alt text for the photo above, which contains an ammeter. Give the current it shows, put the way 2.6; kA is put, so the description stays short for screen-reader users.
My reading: 2.4; kA
